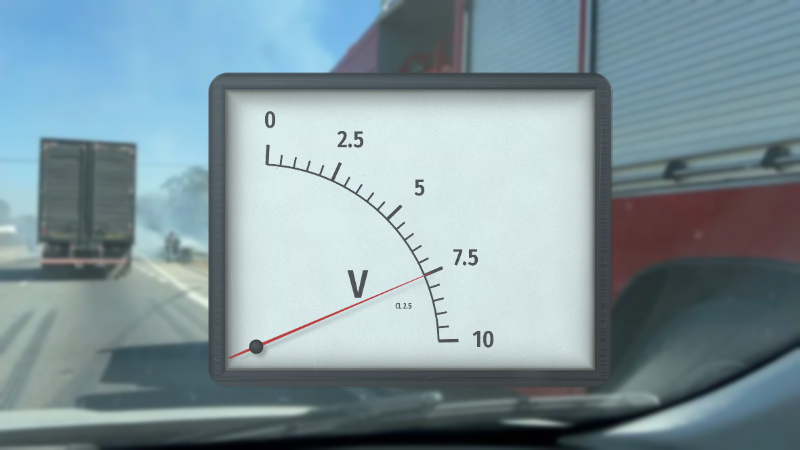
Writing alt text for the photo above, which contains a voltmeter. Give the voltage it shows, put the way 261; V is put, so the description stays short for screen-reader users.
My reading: 7.5; V
